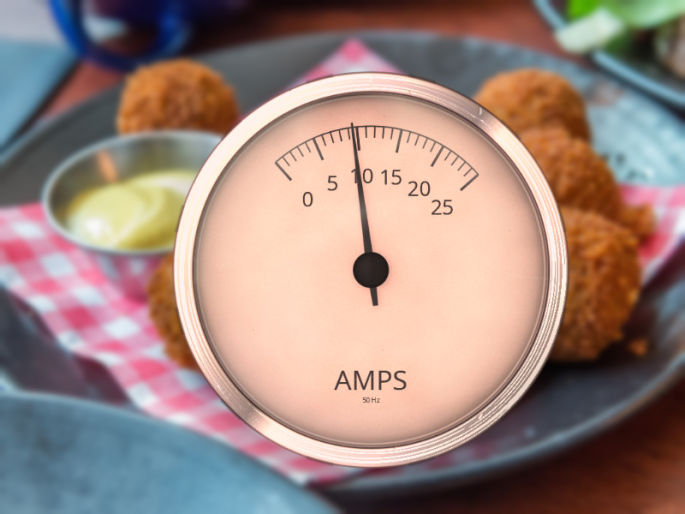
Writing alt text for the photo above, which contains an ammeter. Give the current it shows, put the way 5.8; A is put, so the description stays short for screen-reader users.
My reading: 9.5; A
